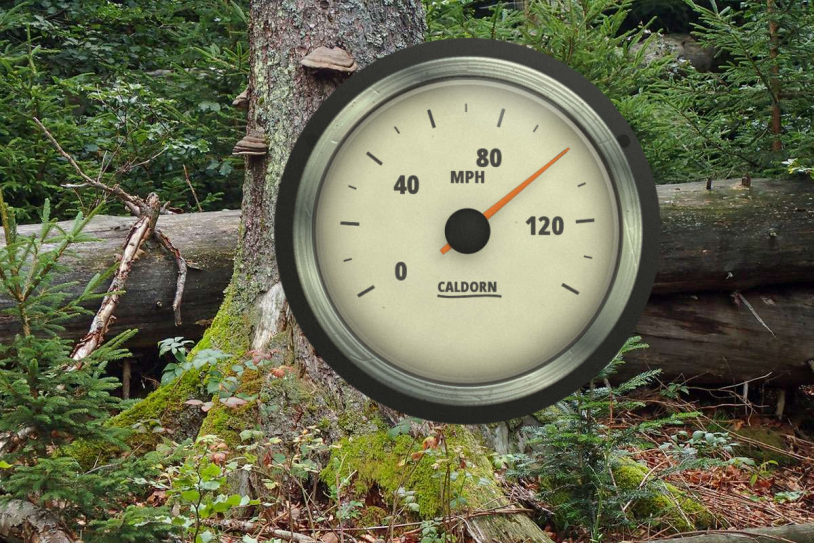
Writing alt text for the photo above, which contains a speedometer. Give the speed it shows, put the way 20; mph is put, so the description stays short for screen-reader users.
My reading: 100; mph
